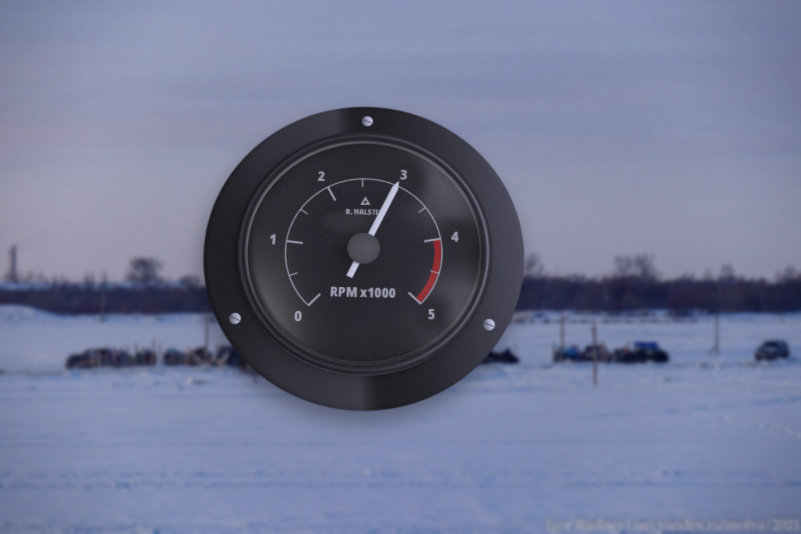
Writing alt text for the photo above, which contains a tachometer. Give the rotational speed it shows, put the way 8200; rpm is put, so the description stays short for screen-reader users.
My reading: 3000; rpm
